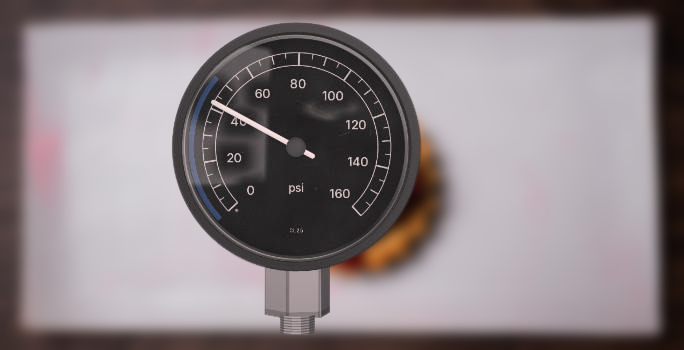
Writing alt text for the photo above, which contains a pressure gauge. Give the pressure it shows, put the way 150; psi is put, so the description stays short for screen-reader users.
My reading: 42.5; psi
